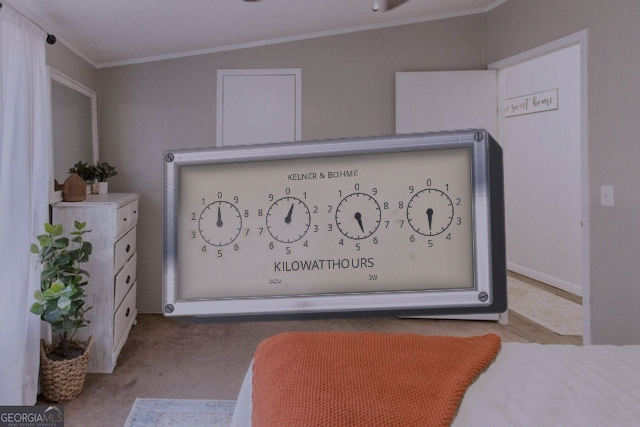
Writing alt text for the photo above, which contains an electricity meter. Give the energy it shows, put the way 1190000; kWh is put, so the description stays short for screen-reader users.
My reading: 55; kWh
